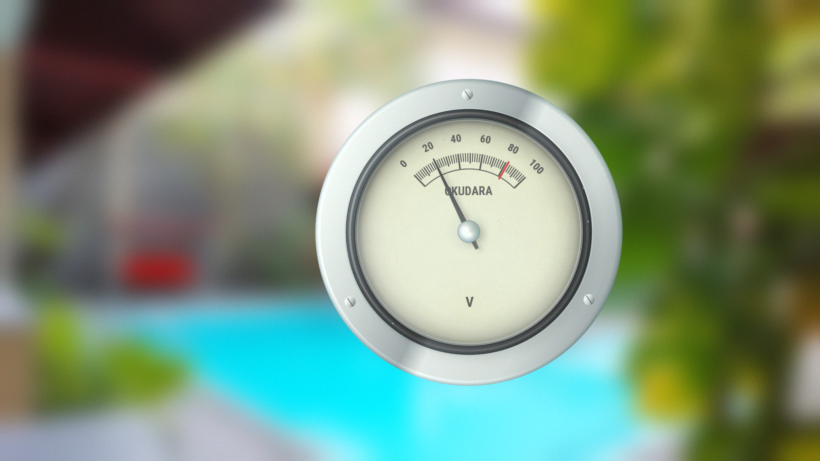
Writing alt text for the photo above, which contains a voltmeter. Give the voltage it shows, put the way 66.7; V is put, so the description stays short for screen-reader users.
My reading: 20; V
